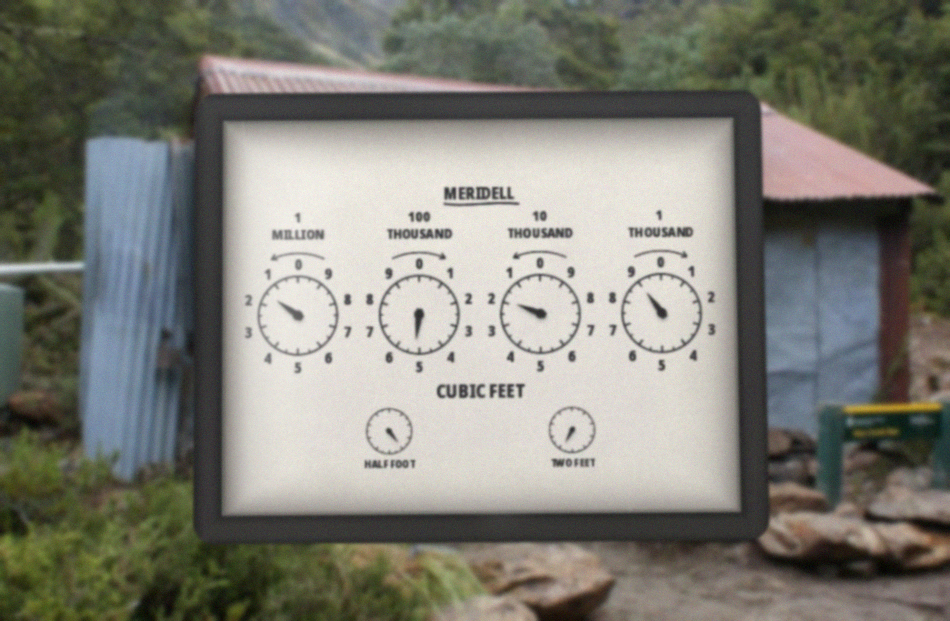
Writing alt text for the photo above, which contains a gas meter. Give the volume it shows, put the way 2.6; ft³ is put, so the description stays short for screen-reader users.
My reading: 151900; ft³
